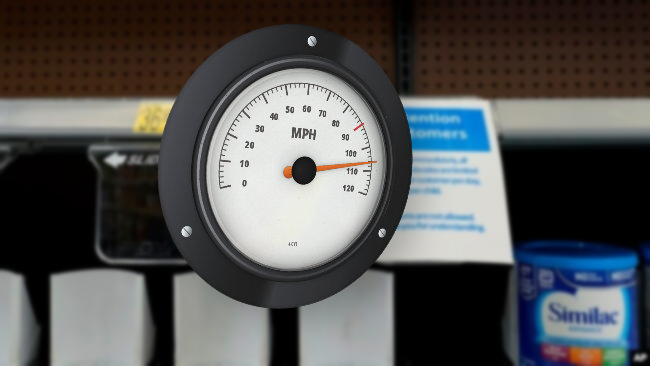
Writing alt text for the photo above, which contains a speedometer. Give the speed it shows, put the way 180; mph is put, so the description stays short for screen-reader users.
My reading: 106; mph
